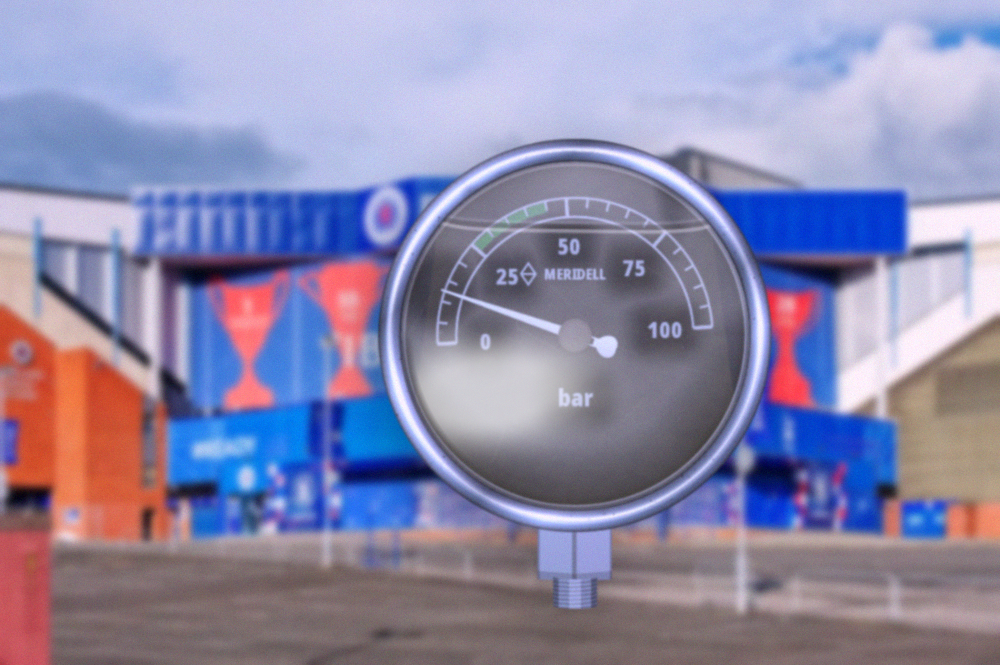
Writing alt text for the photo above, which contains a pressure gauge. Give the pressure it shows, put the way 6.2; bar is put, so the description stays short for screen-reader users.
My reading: 12.5; bar
